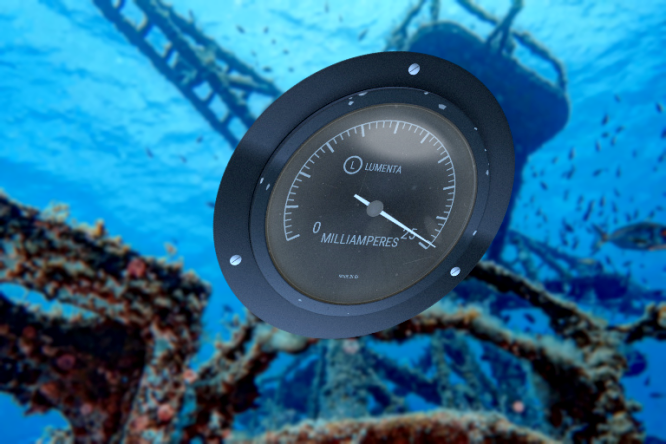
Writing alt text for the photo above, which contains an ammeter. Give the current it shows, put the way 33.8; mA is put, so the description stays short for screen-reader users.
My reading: 24.5; mA
